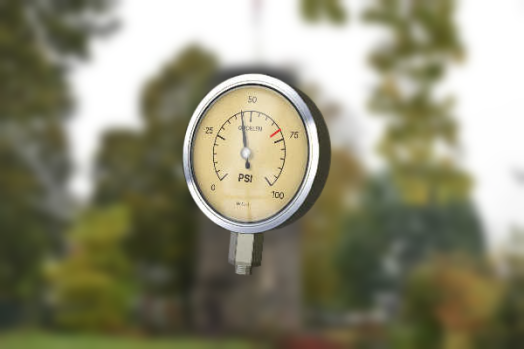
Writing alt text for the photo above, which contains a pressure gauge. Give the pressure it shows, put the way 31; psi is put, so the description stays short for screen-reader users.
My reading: 45; psi
